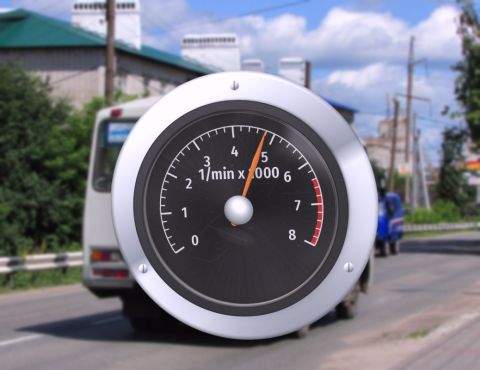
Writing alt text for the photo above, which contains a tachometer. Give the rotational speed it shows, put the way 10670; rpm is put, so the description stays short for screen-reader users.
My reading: 4800; rpm
